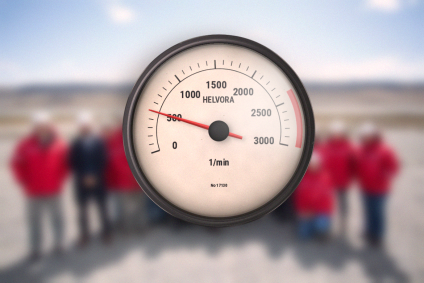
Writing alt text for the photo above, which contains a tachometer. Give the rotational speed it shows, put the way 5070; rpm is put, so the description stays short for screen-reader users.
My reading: 500; rpm
